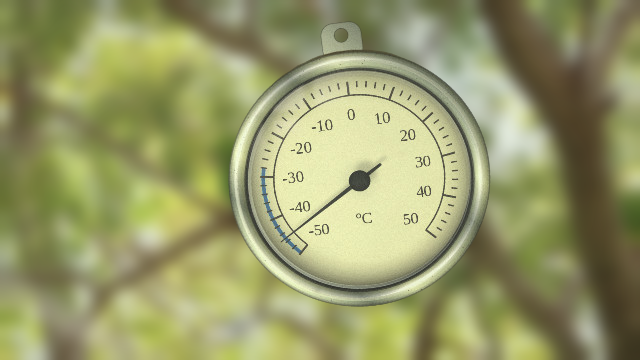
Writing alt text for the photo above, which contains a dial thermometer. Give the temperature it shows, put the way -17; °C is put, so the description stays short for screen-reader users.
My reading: -45; °C
